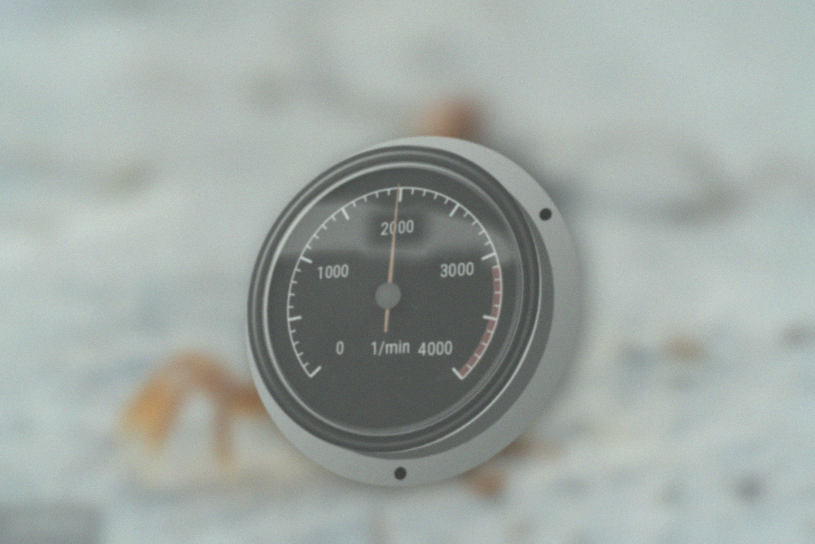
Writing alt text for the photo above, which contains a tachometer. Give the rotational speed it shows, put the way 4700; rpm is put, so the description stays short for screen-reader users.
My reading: 2000; rpm
